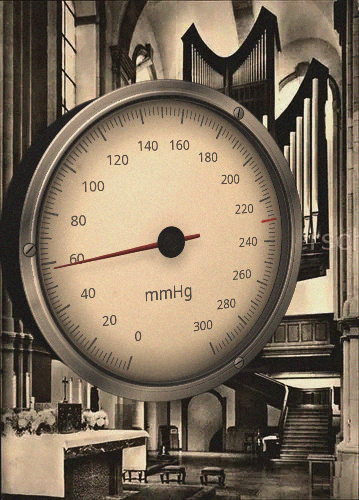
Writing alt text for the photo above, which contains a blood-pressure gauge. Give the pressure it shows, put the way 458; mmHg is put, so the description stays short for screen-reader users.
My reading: 58; mmHg
